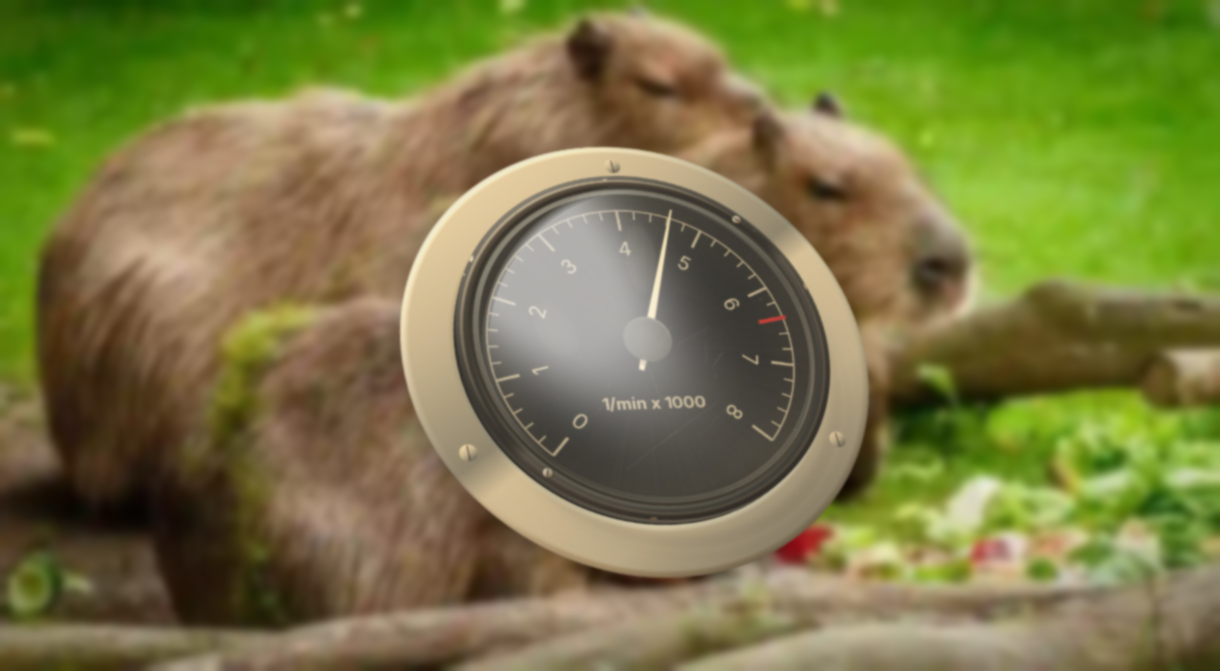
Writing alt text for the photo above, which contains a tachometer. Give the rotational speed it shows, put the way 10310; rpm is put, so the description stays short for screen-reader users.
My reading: 4600; rpm
